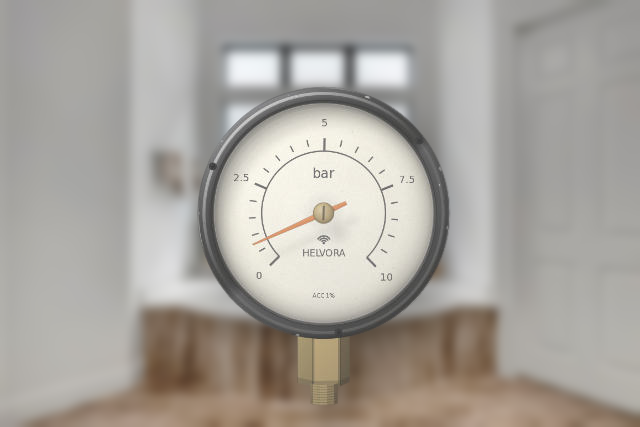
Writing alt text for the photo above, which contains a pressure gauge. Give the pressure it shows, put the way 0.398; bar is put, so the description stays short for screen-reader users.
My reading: 0.75; bar
